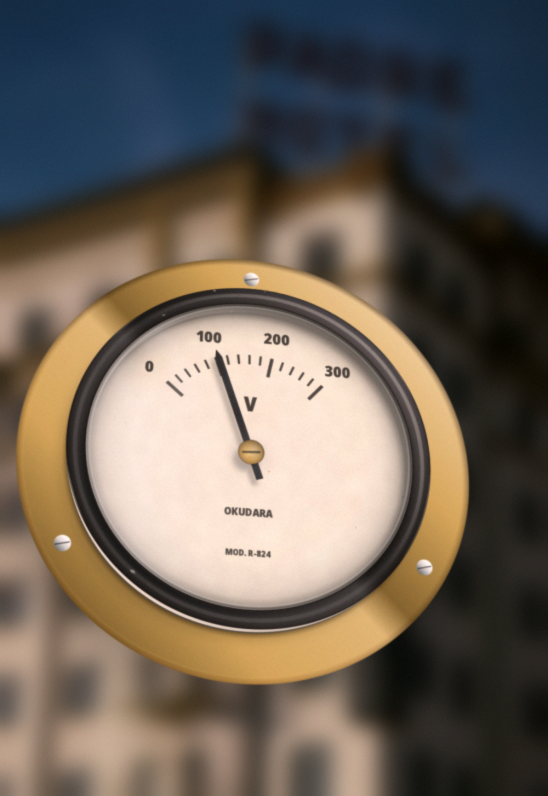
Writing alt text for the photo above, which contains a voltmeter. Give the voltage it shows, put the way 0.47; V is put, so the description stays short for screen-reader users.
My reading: 100; V
